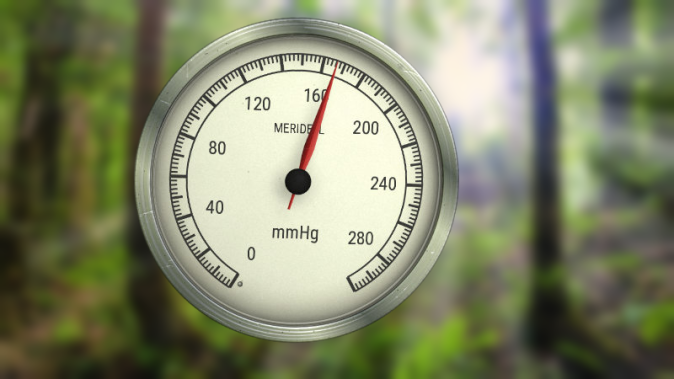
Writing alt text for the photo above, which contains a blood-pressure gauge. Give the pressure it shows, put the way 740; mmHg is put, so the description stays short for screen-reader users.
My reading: 166; mmHg
